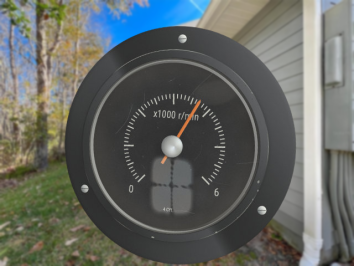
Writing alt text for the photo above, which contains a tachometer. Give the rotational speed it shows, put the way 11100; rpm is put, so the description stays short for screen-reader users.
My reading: 3700; rpm
